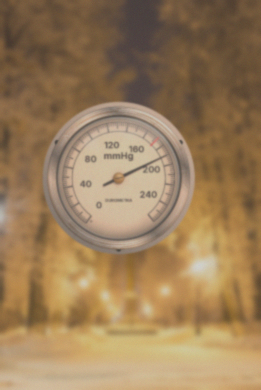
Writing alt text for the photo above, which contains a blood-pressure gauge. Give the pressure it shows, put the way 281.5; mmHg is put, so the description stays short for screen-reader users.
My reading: 190; mmHg
